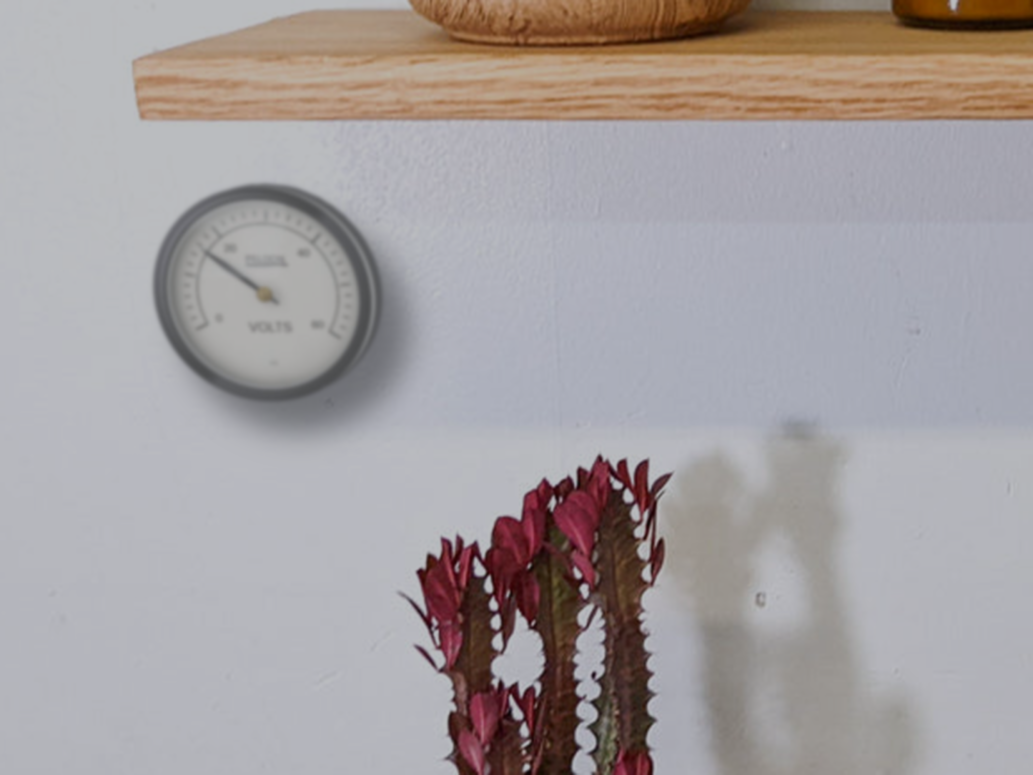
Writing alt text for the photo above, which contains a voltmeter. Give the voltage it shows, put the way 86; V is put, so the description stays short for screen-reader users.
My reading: 16; V
